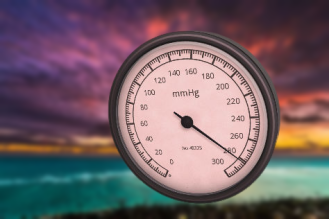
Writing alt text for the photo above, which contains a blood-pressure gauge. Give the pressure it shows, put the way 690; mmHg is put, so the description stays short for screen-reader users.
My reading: 280; mmHg
